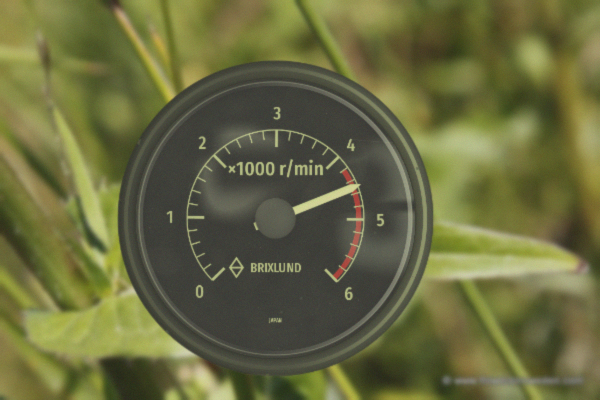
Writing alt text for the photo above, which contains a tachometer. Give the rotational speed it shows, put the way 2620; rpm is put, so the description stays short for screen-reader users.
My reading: 4500; rpm
